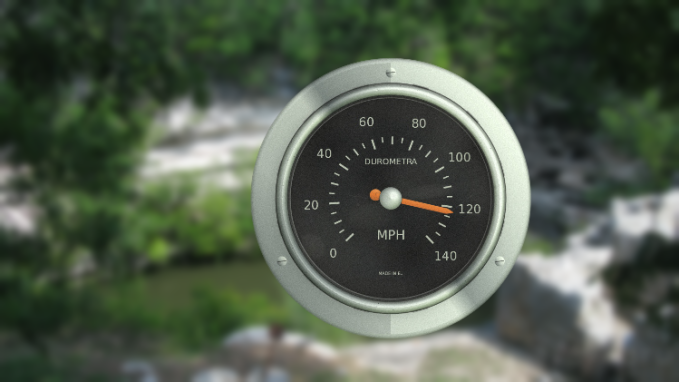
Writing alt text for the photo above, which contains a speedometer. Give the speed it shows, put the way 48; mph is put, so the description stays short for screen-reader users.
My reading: 122.5; mph
